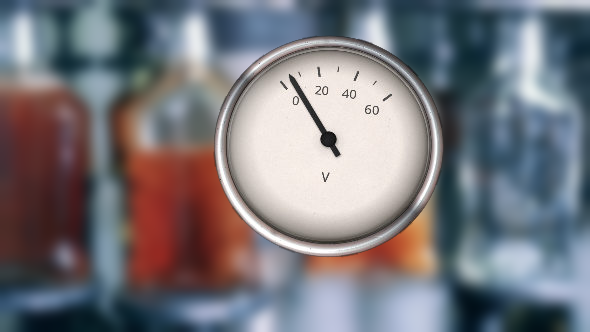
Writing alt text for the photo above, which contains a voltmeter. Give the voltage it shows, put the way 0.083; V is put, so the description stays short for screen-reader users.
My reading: 5; V
